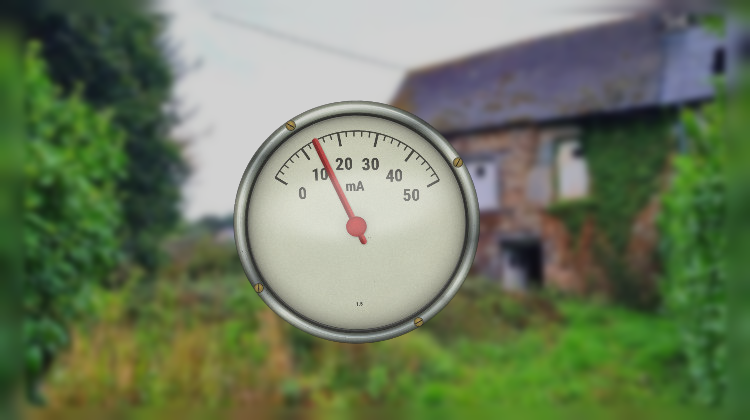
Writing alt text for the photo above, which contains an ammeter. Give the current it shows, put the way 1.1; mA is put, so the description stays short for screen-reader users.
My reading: 14; mA
